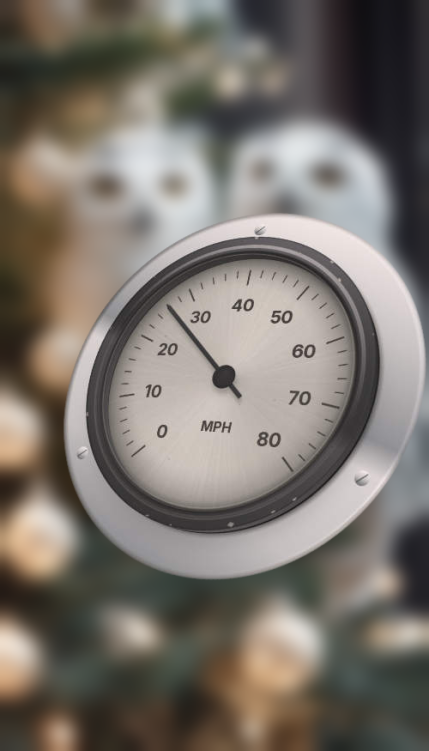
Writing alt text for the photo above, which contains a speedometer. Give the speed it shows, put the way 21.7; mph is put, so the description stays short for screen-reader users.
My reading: 26; mph
